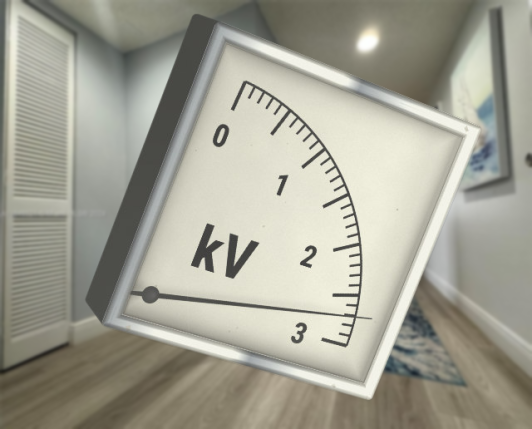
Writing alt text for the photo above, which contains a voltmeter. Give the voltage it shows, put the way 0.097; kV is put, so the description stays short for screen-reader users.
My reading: 2.7; kV
